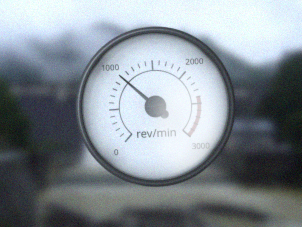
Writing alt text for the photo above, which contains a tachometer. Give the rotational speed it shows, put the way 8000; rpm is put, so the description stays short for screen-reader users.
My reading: 1000; rpm
